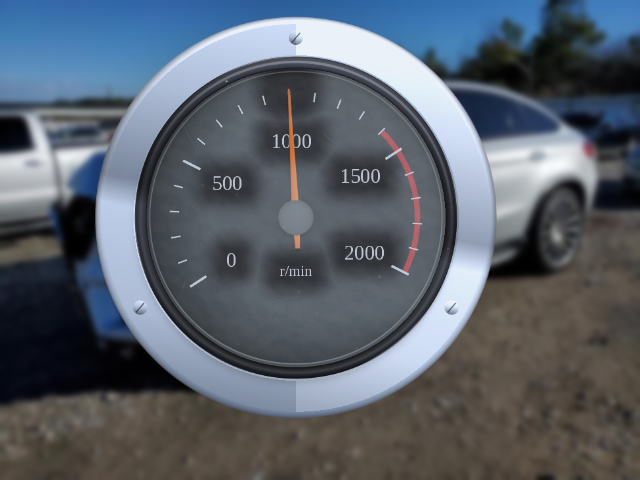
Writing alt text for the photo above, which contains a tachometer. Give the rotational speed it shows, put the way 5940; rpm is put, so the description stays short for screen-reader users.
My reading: 1000; rpm
